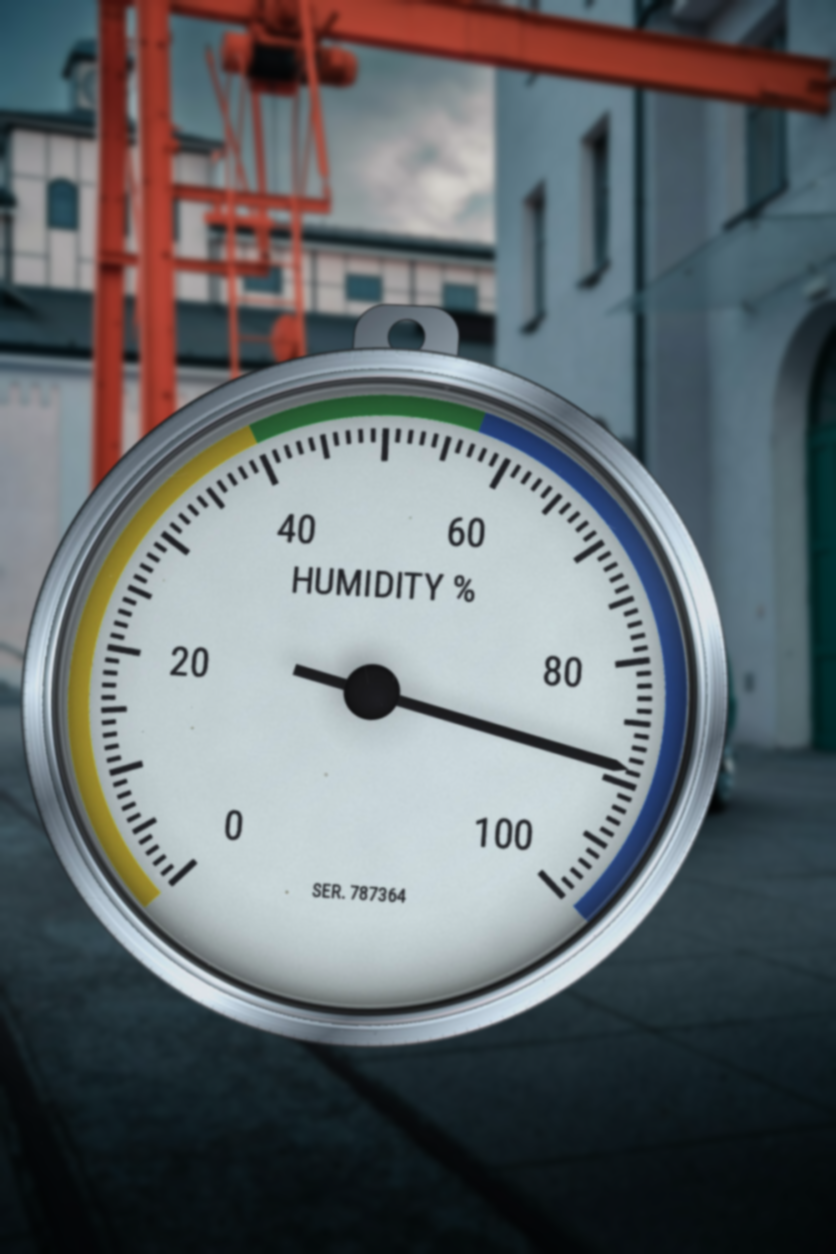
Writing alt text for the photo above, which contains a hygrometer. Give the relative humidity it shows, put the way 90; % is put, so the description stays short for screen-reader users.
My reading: 89; %
